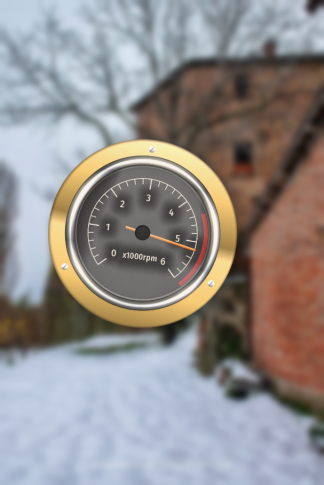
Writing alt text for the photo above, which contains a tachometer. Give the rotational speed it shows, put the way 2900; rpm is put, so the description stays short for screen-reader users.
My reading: 5200; rpm
